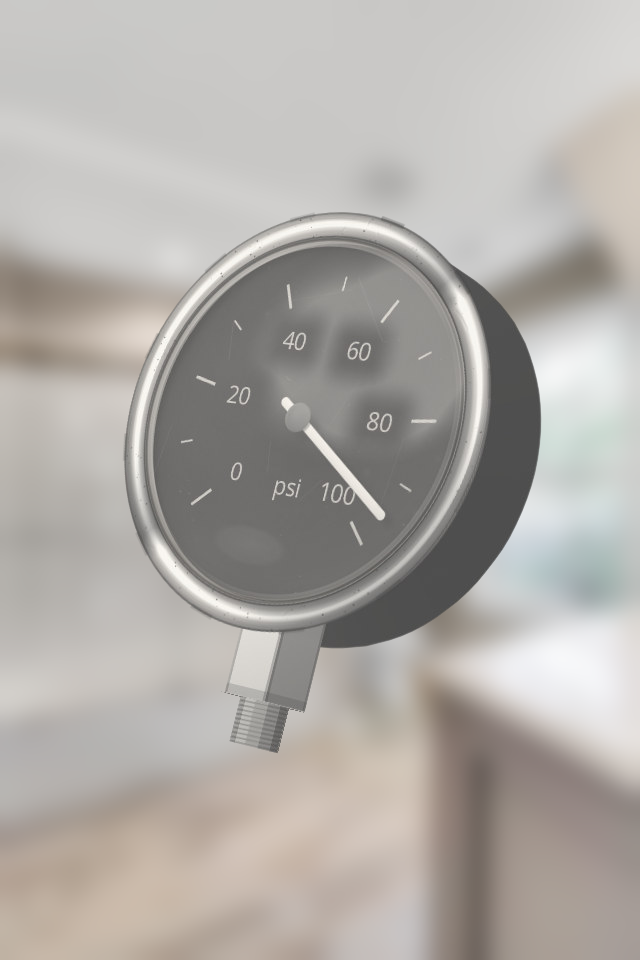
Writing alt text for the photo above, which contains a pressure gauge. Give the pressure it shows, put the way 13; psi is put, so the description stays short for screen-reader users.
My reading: 95; psi
